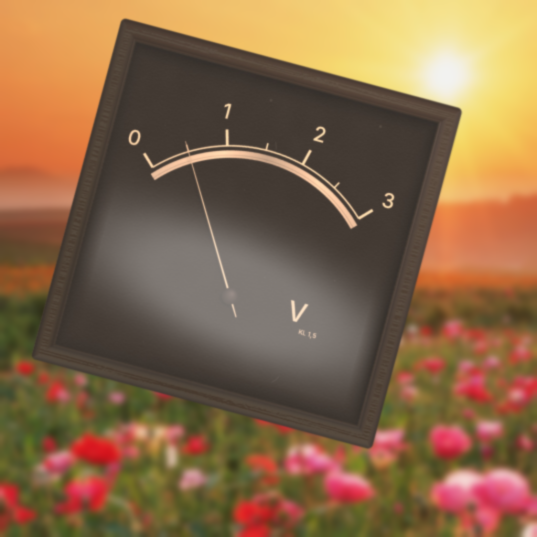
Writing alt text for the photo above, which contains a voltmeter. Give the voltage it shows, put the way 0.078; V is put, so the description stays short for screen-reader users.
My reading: 0.5; V
